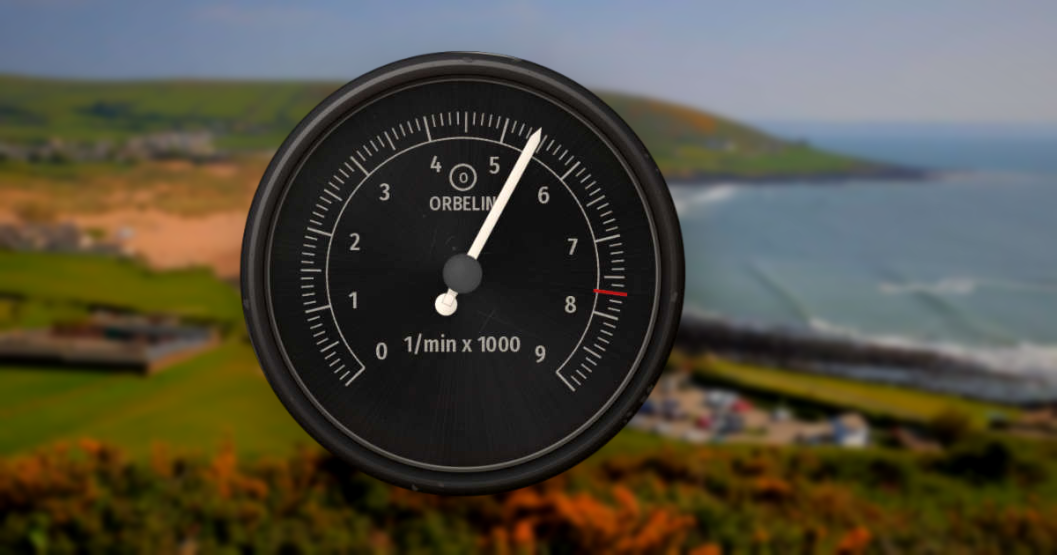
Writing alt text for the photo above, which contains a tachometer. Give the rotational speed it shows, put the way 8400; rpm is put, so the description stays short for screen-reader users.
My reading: 5400; rpm
